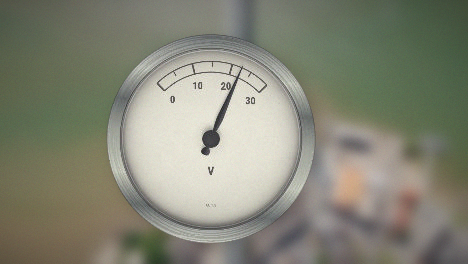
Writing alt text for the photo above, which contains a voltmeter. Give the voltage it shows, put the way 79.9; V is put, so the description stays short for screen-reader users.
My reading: 22.5; V
